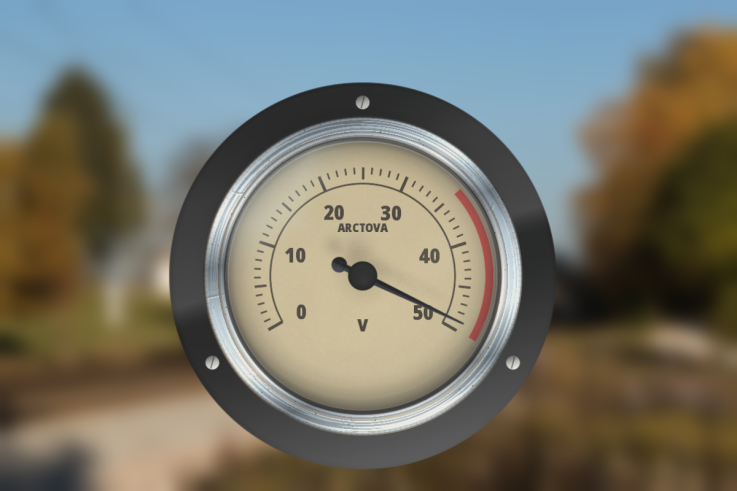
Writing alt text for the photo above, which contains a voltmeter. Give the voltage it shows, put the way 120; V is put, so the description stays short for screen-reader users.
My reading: 49; V
